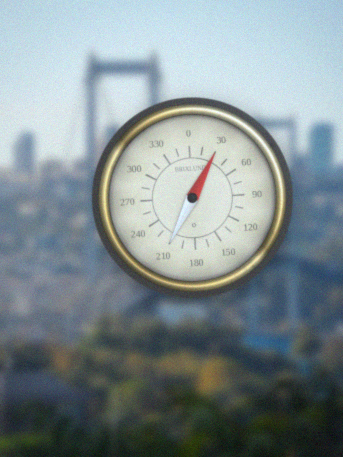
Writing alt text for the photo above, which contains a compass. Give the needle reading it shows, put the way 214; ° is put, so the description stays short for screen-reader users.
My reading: 30; °
